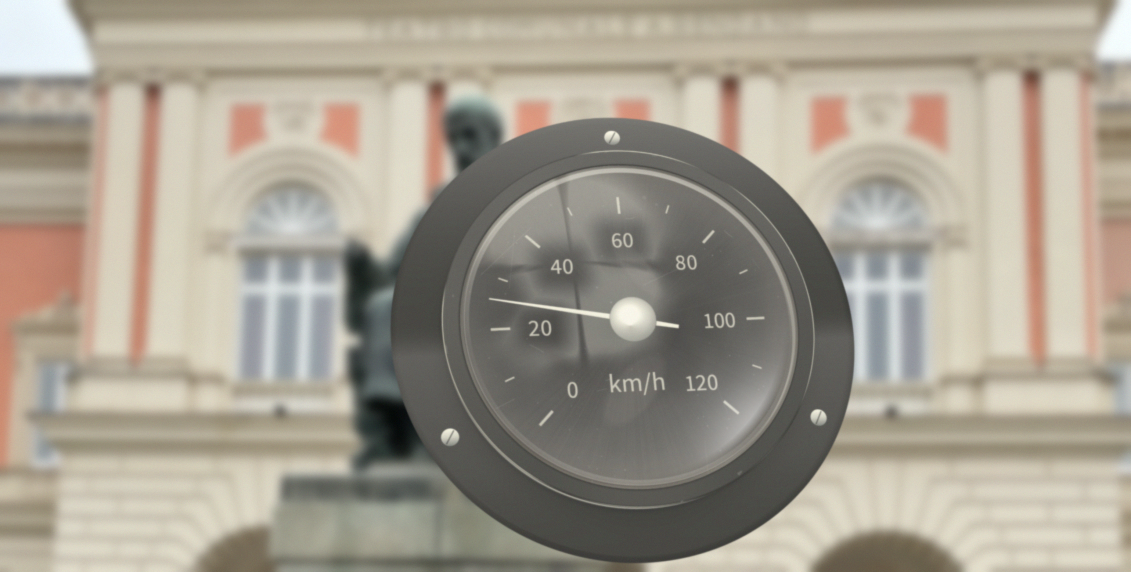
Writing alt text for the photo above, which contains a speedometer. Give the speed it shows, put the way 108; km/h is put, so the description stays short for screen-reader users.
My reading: 25; km/h
